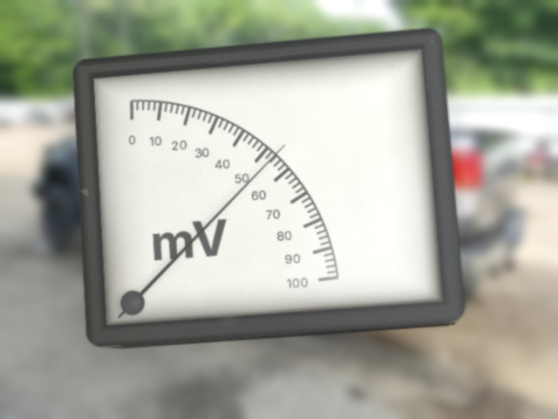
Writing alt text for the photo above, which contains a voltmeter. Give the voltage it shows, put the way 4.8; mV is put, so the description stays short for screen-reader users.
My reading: 54; mV
